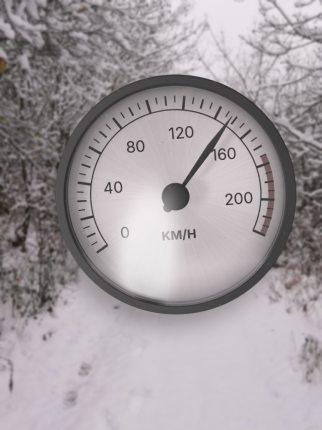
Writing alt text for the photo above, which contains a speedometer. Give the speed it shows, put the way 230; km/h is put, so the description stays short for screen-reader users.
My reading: 147.5; km/h
